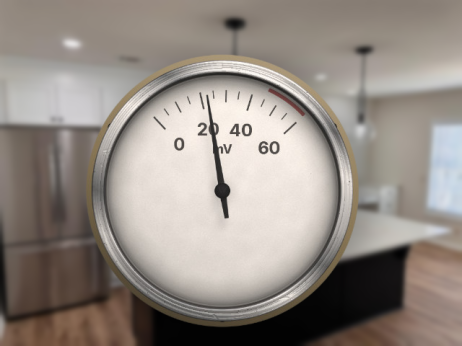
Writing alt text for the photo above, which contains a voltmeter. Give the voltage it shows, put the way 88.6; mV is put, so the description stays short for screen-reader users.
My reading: 22.5; mV
